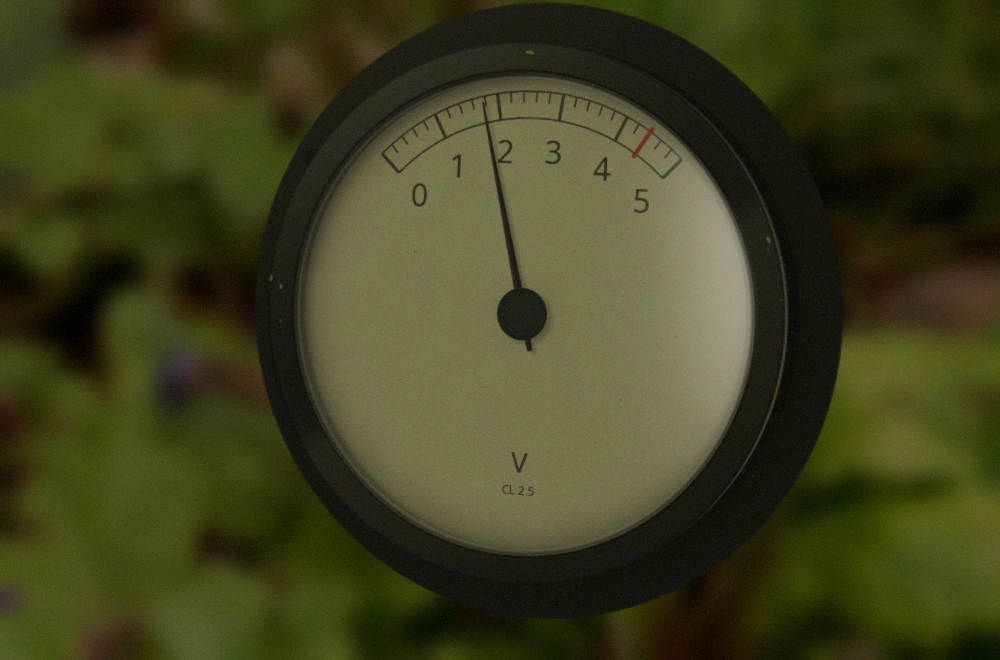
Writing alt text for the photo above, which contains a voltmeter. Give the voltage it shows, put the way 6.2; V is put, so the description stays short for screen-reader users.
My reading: 1.8; V
